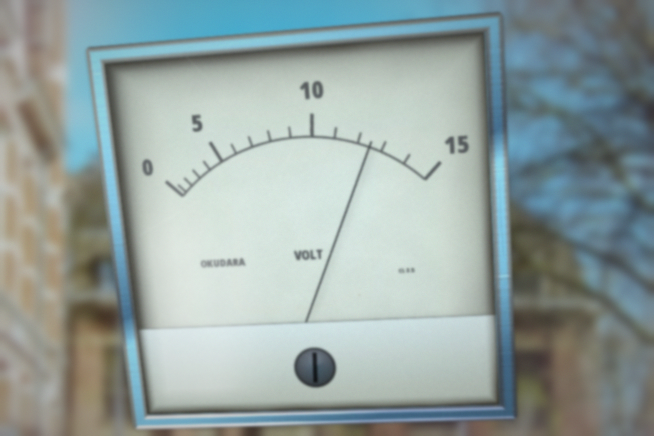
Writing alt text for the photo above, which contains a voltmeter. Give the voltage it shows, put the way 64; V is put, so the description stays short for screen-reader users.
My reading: 12.5; V
